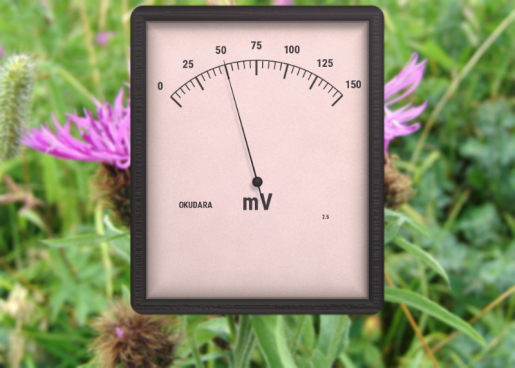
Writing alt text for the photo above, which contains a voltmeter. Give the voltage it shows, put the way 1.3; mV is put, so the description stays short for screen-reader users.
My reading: 50; mV
